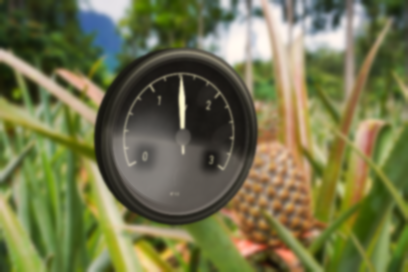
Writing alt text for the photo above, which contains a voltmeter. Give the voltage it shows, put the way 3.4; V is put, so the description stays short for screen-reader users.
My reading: 1.4; V
